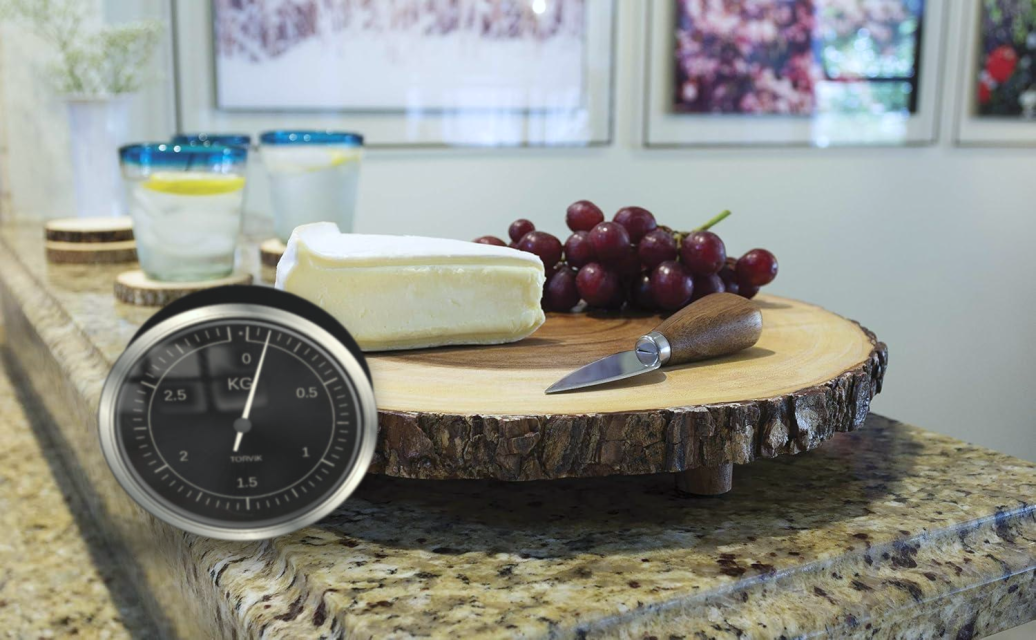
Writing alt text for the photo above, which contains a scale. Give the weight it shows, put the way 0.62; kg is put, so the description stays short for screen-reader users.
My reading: 0.1; kg
